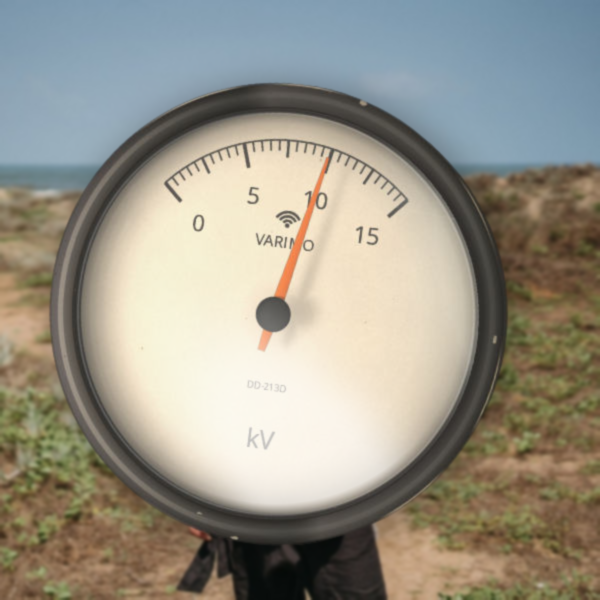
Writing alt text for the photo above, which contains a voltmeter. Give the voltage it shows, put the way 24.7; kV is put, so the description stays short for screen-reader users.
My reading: 10; kV
